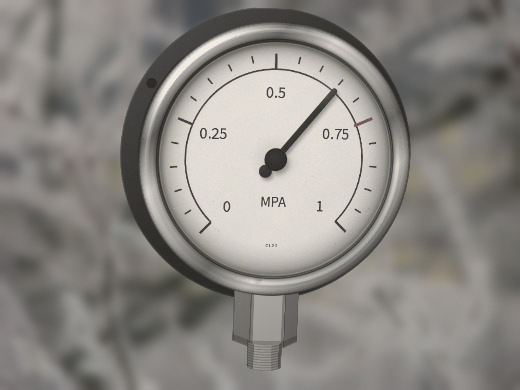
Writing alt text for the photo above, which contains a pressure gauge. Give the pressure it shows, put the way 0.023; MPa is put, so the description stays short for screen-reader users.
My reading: 0.65; MPa
